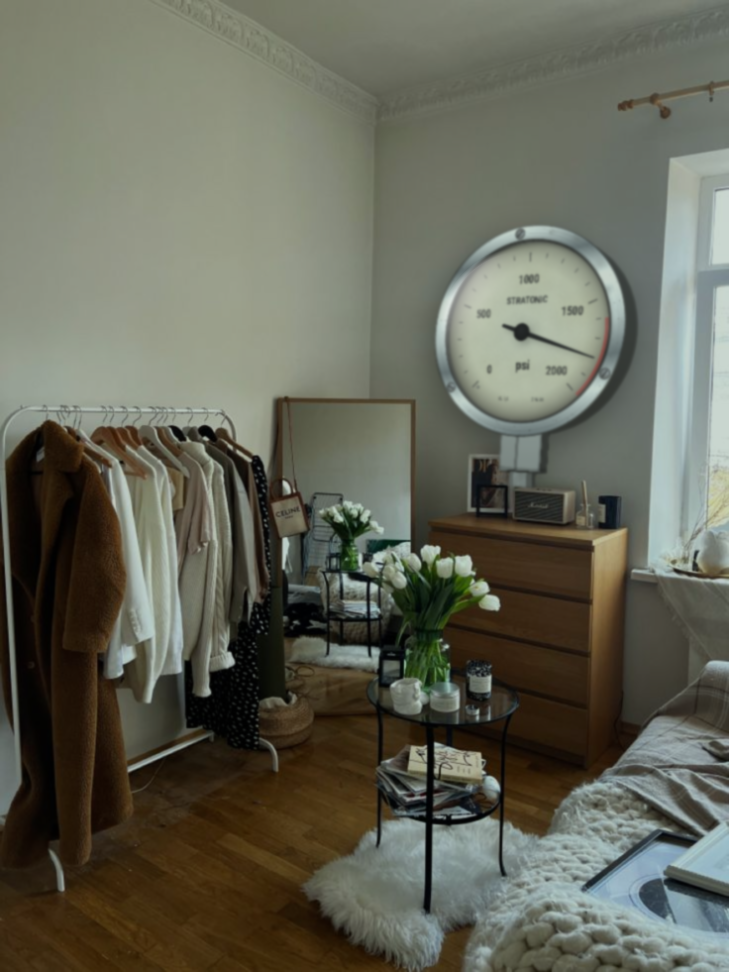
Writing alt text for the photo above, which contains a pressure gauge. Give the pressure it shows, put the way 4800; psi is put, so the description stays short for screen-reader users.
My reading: 1800; psi
